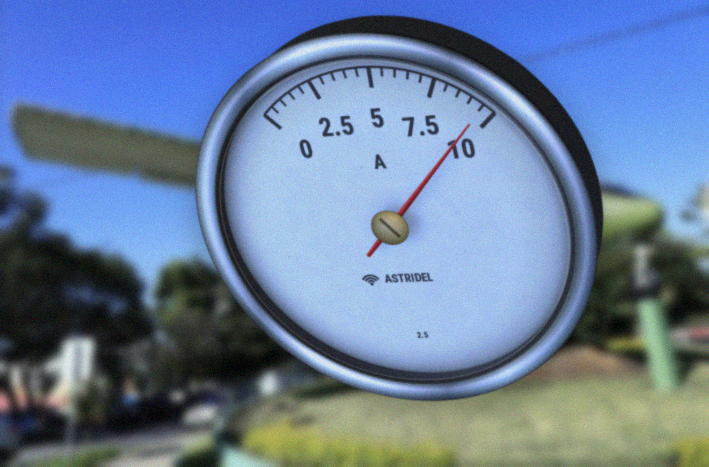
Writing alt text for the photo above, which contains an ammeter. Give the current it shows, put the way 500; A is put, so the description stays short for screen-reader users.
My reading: 9.5; A
